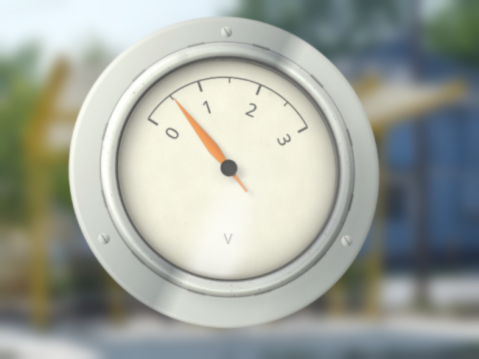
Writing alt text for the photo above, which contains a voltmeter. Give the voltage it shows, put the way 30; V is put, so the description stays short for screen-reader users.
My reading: 0.5; V
